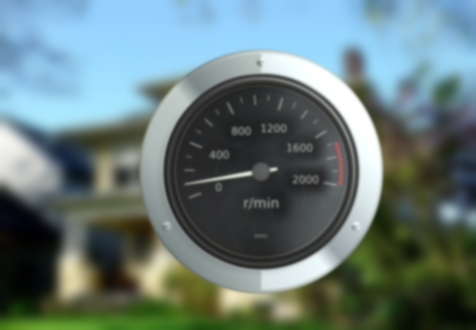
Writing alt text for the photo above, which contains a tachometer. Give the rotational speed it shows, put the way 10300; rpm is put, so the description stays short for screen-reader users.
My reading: 100; rpm
